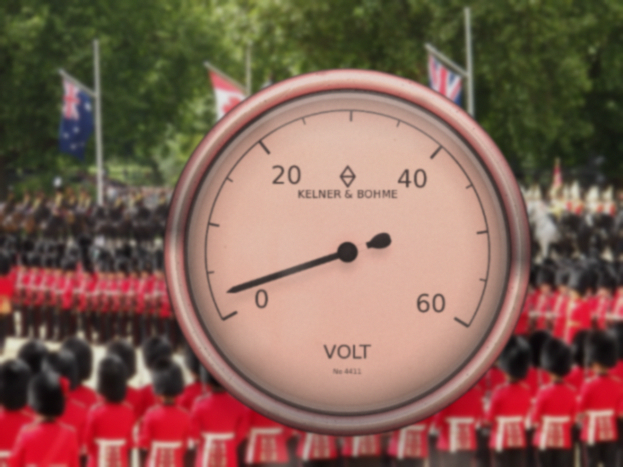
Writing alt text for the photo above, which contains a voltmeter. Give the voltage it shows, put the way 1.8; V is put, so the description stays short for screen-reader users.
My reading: 2.5; V
